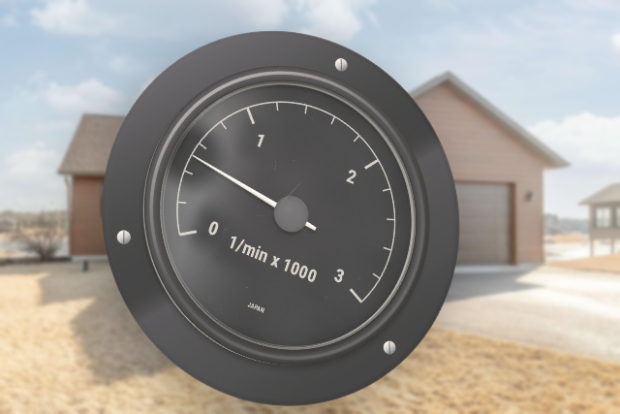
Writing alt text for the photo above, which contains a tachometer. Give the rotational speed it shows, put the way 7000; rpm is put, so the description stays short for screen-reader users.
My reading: 500; rpm
